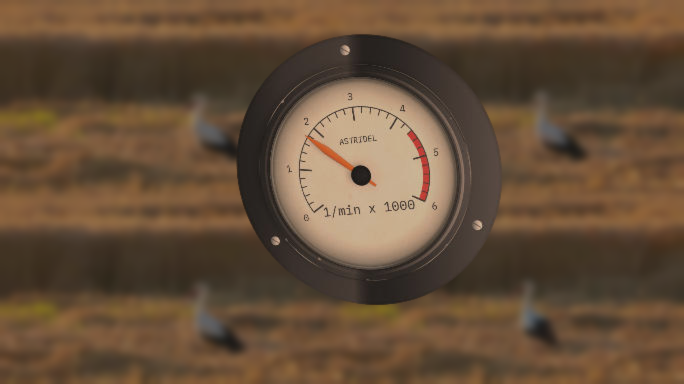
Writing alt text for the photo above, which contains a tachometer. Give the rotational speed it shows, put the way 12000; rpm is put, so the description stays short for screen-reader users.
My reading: 1800; rpm
